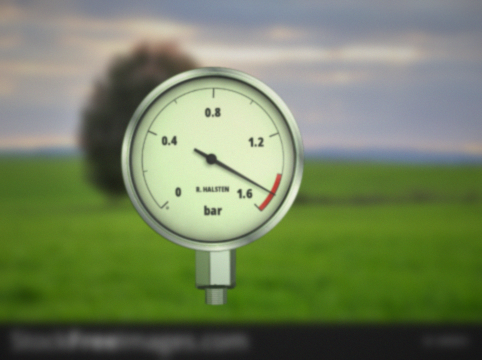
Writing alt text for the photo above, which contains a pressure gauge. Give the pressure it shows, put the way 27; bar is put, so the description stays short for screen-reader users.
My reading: 1.5; bar
